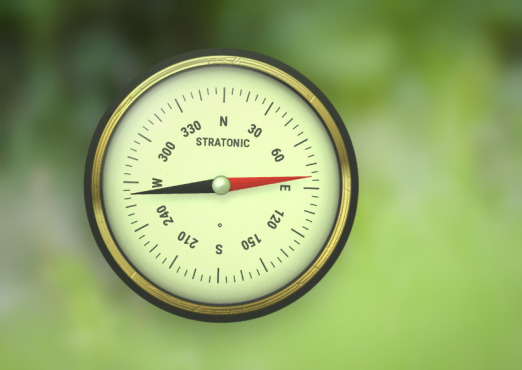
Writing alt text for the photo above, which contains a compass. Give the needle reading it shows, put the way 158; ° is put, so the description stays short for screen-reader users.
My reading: 82.5; °
